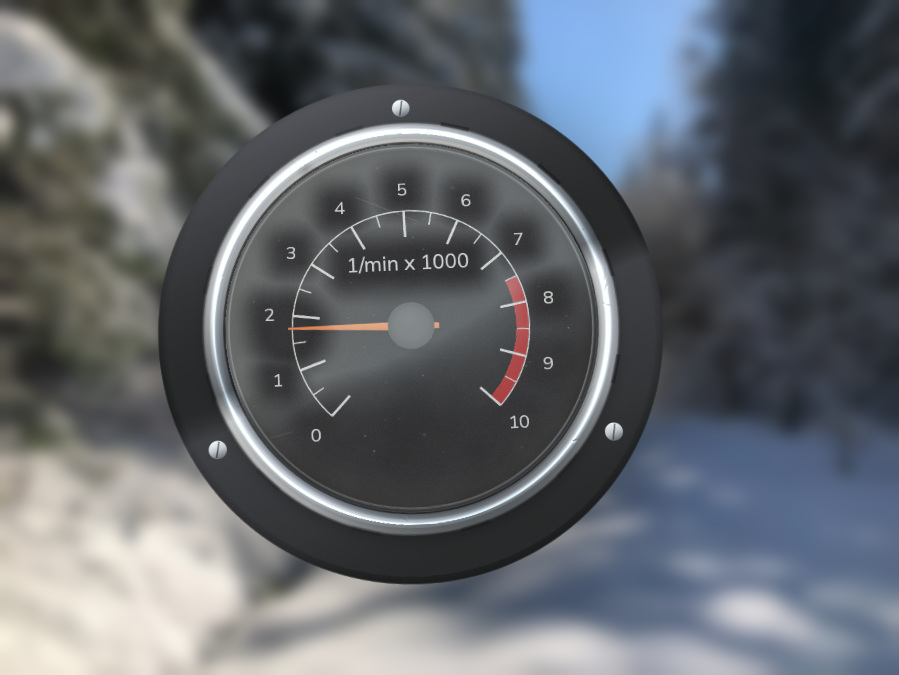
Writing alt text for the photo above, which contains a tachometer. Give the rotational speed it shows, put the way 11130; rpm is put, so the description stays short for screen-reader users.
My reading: 1750; rpm
